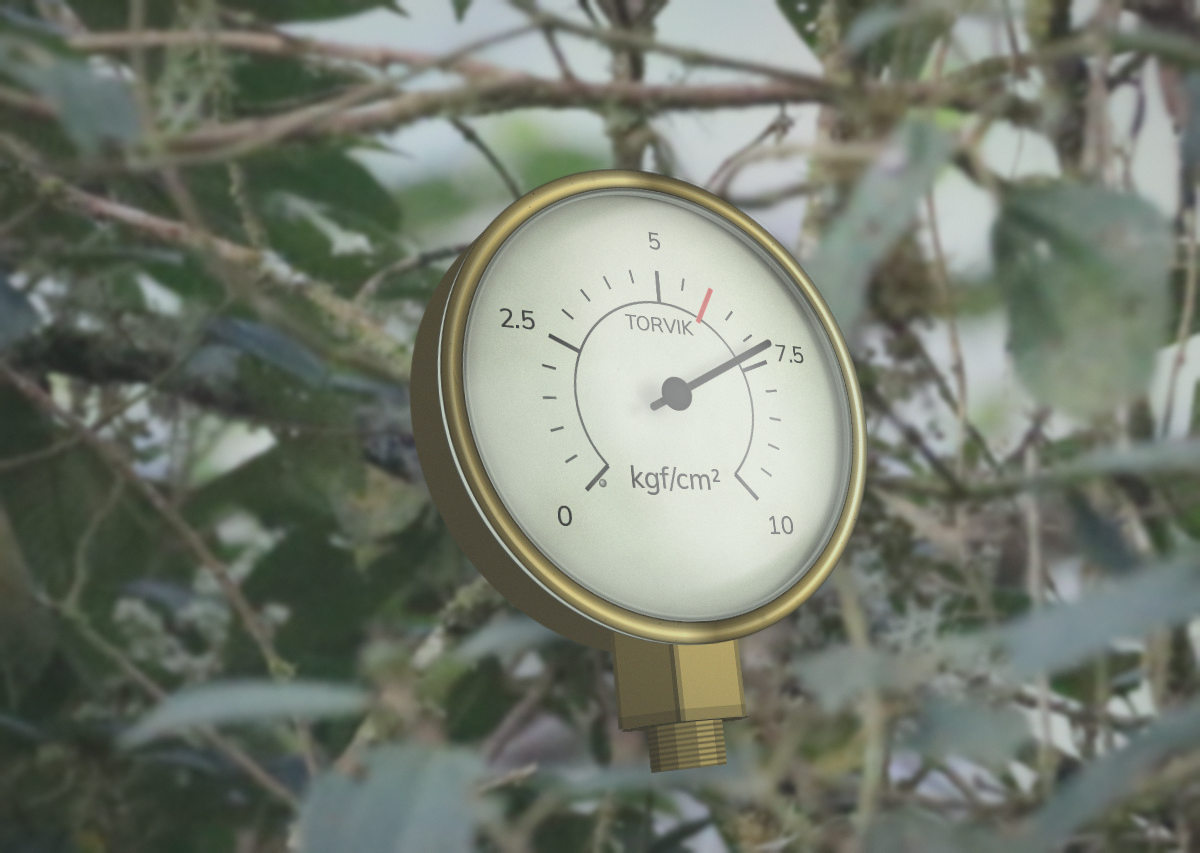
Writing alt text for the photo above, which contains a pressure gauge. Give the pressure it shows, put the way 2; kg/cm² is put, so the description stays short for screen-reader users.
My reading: 7.25; kg/cm²
